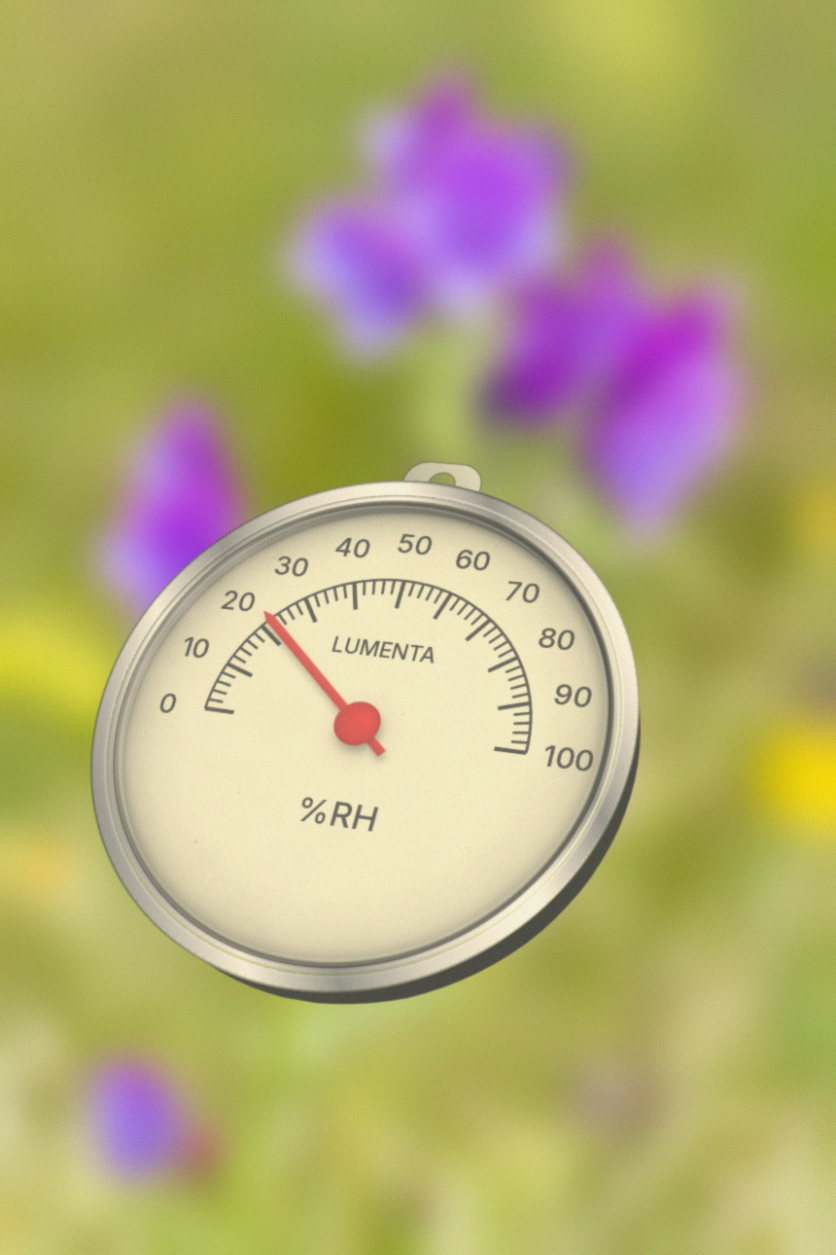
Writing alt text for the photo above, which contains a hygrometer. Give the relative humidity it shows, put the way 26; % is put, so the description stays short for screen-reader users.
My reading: 22; %
